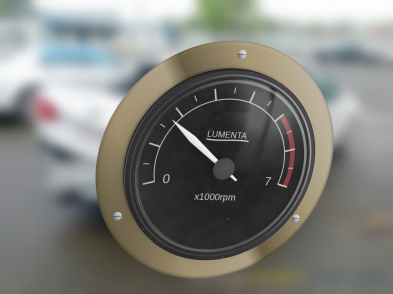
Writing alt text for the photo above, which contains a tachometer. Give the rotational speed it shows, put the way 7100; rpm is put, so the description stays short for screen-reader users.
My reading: 1750; rpm
